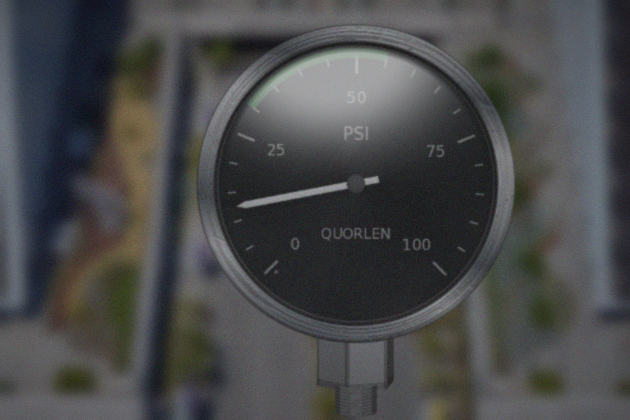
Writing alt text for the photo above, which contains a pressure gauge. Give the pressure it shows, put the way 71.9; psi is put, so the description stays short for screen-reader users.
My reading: 12.5; psi
